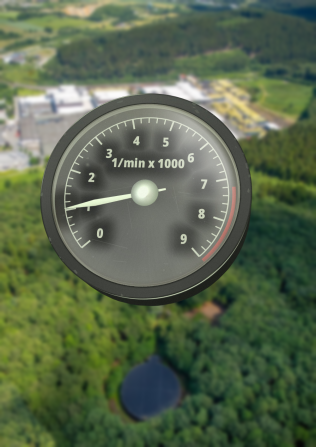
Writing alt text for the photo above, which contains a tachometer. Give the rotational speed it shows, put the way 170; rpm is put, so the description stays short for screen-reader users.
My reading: 1000; rpm
